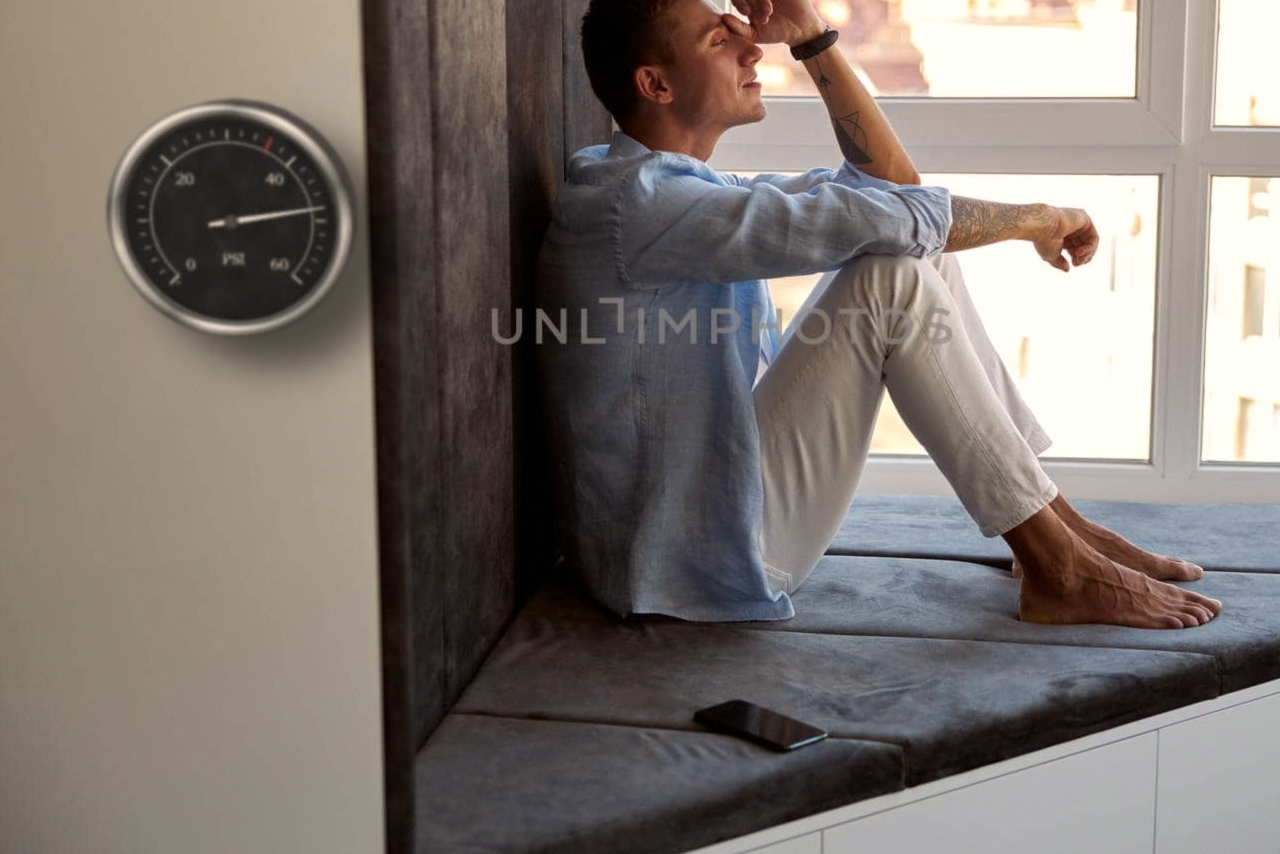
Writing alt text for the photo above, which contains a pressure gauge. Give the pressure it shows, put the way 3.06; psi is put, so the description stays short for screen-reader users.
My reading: 48; psi
